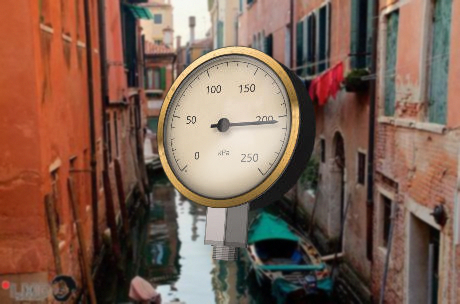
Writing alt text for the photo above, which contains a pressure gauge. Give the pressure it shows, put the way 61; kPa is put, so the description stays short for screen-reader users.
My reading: 205; kPa
